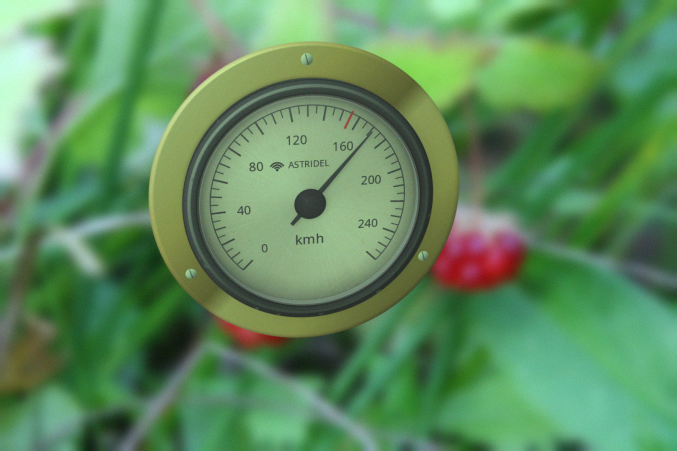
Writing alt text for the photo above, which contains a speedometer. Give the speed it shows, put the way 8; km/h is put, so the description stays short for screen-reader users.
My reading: 170; km/h
